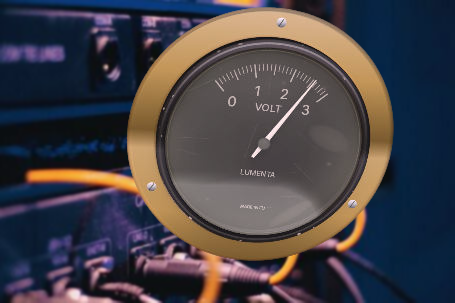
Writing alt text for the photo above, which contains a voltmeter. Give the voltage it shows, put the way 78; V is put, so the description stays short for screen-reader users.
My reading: 2.5; V
